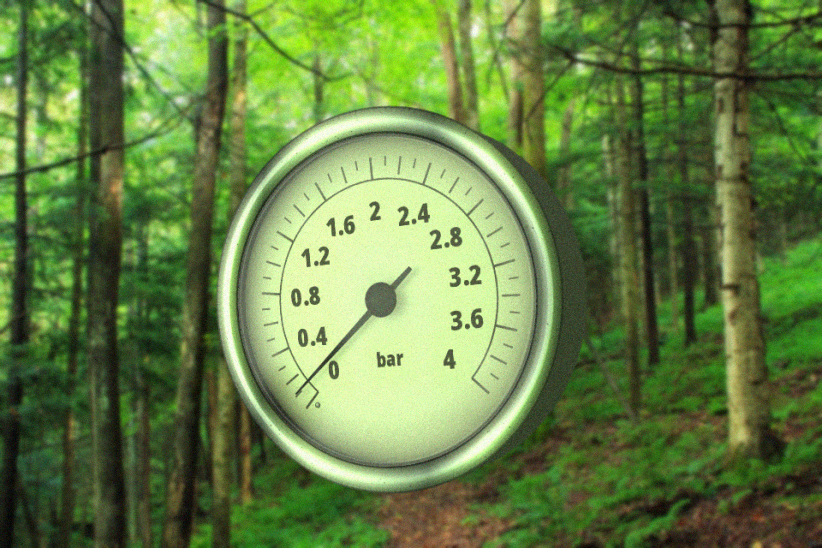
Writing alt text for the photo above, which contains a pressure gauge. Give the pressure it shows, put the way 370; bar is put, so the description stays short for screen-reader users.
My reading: 0.1; bar
